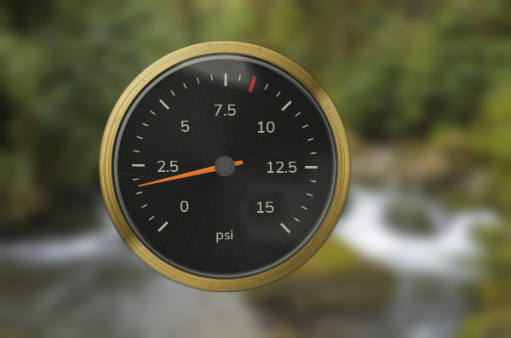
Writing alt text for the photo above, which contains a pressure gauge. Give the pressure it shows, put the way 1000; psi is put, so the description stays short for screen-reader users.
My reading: 1.75; psi
